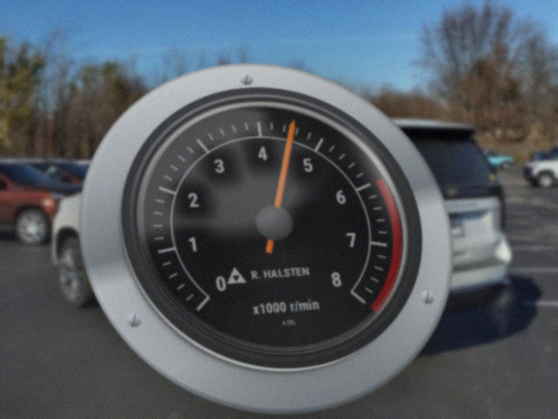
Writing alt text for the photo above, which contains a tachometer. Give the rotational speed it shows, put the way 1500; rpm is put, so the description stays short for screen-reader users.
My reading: 4500; rpm
